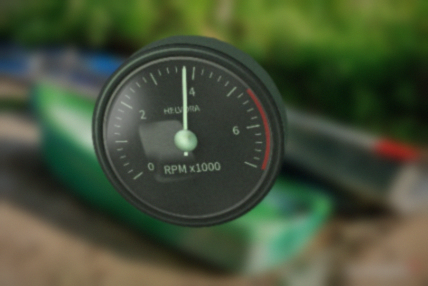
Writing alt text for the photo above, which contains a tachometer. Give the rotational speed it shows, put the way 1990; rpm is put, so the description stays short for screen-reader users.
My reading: 3800; rpm
